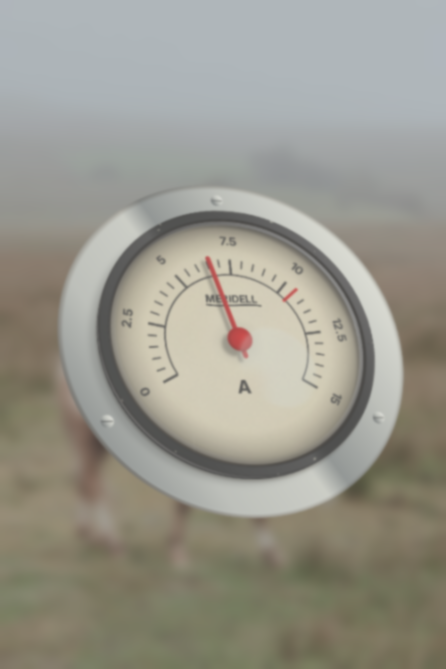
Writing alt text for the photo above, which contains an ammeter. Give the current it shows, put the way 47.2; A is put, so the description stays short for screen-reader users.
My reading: 6.5; A
